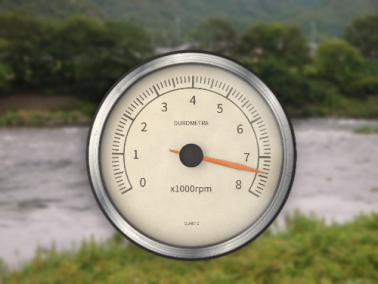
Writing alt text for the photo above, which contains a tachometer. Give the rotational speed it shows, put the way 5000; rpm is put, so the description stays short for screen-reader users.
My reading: 7400; rpm
